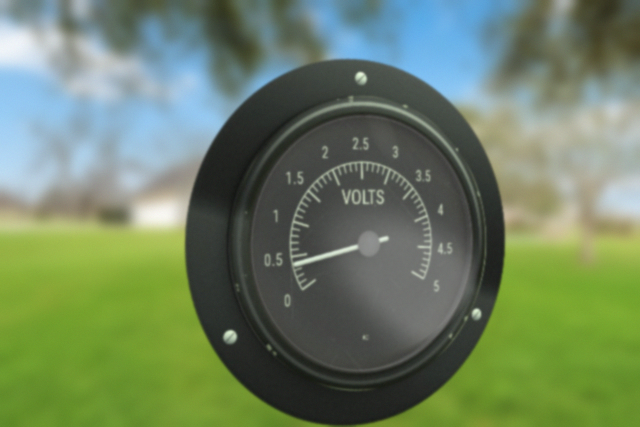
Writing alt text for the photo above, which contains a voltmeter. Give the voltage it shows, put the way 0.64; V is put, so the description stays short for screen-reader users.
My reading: 0.4; V
